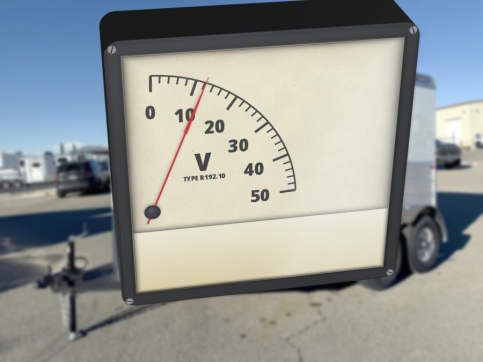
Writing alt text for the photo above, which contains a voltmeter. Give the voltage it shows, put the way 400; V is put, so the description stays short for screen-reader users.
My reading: 12; V
